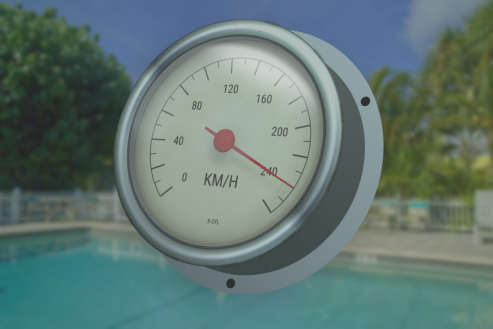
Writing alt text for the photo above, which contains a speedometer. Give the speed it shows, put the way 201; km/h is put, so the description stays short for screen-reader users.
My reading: 240; km/h
